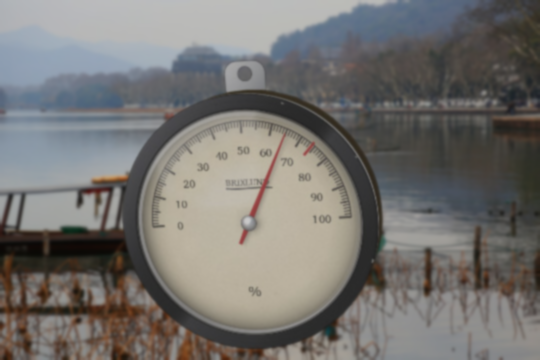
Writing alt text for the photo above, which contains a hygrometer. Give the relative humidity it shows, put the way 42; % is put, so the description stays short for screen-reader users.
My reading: 65; %
